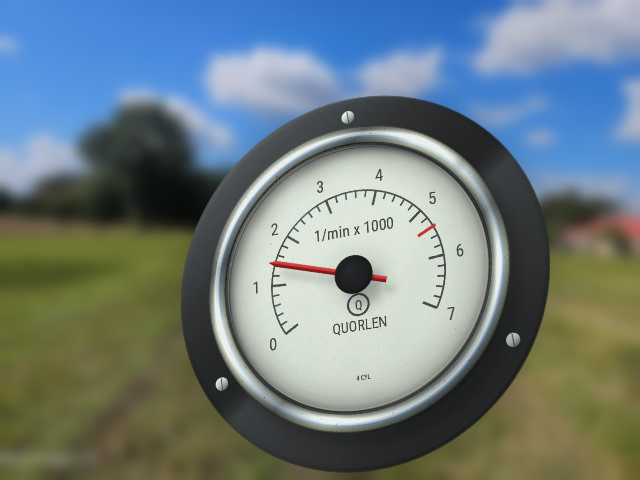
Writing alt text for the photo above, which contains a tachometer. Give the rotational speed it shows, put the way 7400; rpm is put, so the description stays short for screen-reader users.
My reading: 1400; rpm
